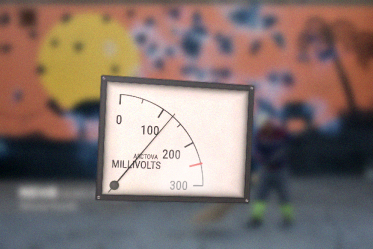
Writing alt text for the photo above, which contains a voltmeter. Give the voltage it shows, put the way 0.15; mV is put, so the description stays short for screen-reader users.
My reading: 125; mV
